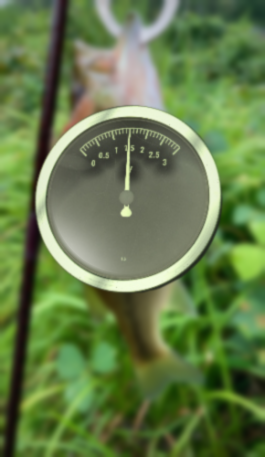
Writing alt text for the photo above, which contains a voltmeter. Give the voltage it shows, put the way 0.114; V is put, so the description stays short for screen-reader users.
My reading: 1.5; V
